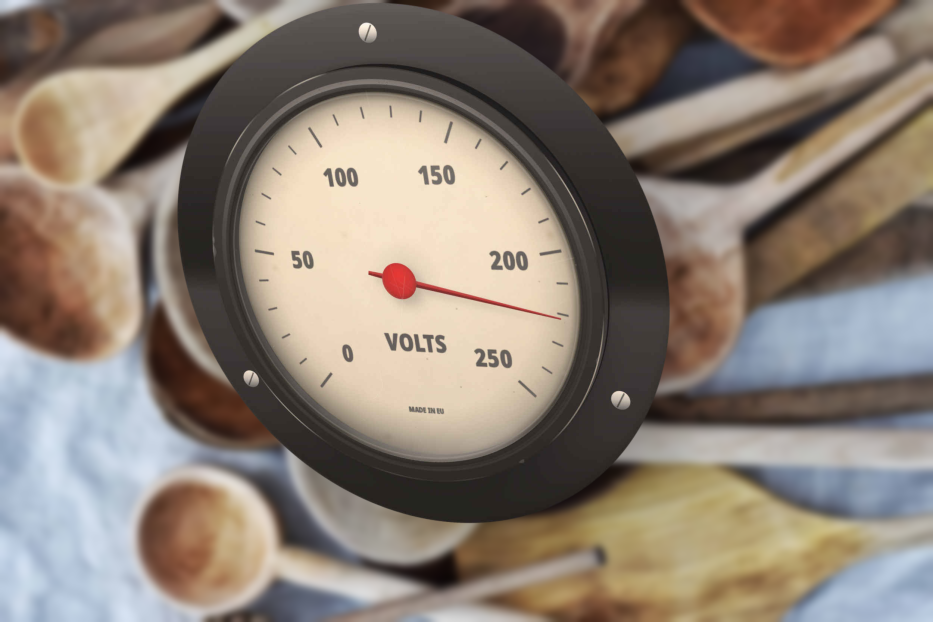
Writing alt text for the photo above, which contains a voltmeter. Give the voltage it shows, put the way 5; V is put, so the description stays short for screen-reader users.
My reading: 220; V
